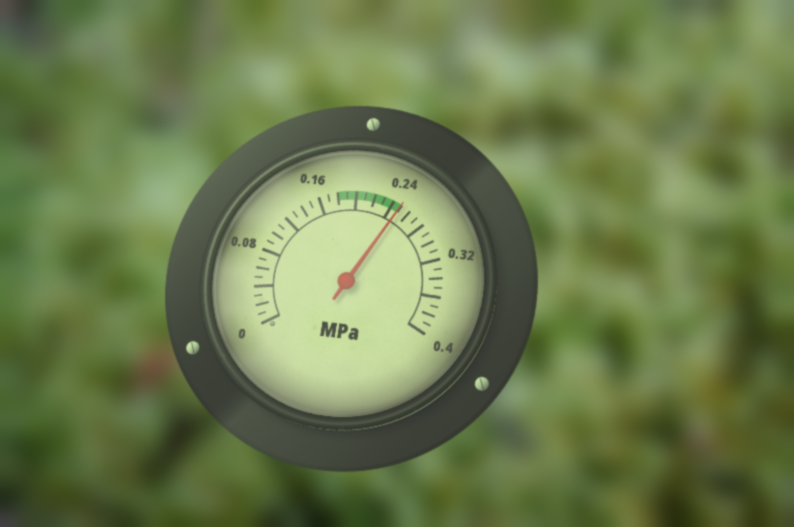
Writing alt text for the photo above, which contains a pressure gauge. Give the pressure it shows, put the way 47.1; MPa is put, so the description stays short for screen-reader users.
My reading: 0.25; MPa
